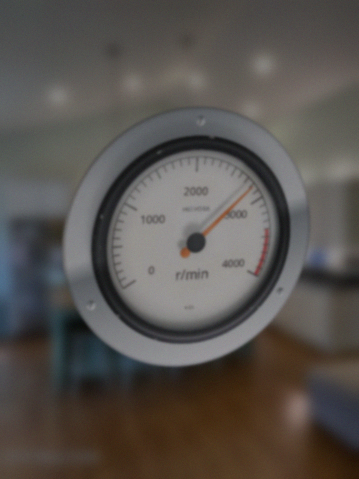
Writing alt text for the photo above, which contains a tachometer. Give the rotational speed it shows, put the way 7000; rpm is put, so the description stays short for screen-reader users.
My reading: 2800; rpm
